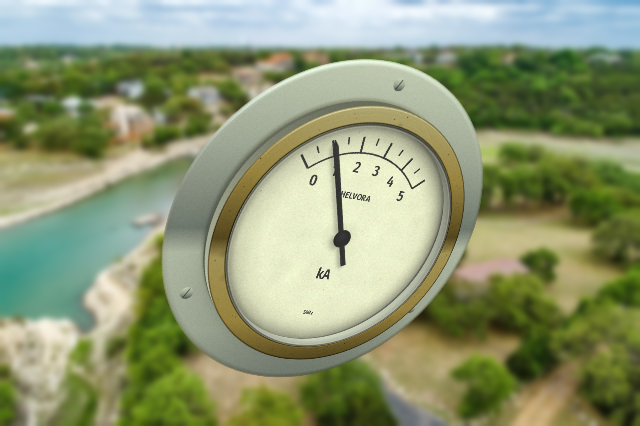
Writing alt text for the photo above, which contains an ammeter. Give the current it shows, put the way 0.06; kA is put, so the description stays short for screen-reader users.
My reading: 1; kA
